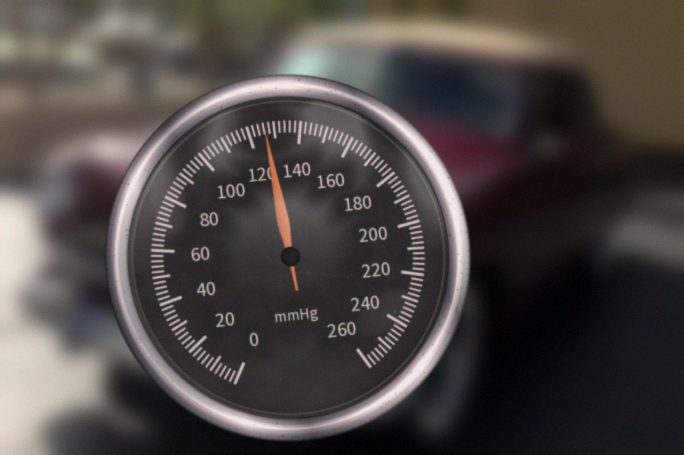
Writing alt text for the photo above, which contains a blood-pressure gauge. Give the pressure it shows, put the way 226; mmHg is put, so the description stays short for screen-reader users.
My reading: 126; mmHg
